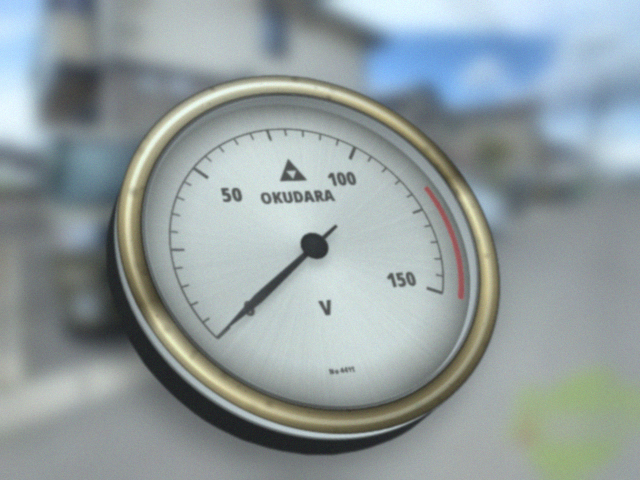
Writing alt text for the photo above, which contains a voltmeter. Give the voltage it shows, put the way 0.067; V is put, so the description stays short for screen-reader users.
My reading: 0; V
